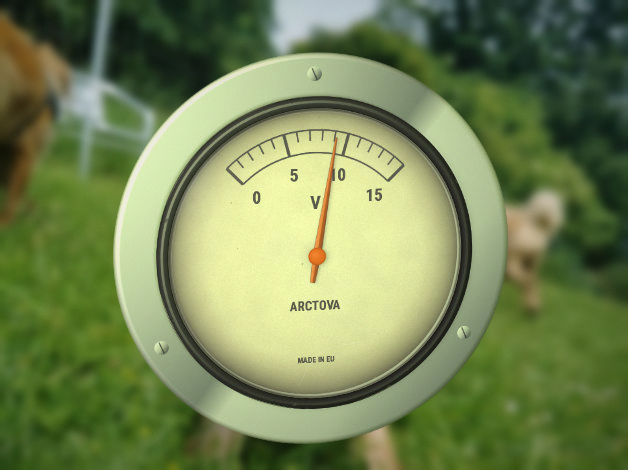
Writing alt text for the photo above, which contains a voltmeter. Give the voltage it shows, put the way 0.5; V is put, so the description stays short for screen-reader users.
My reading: 9; V
